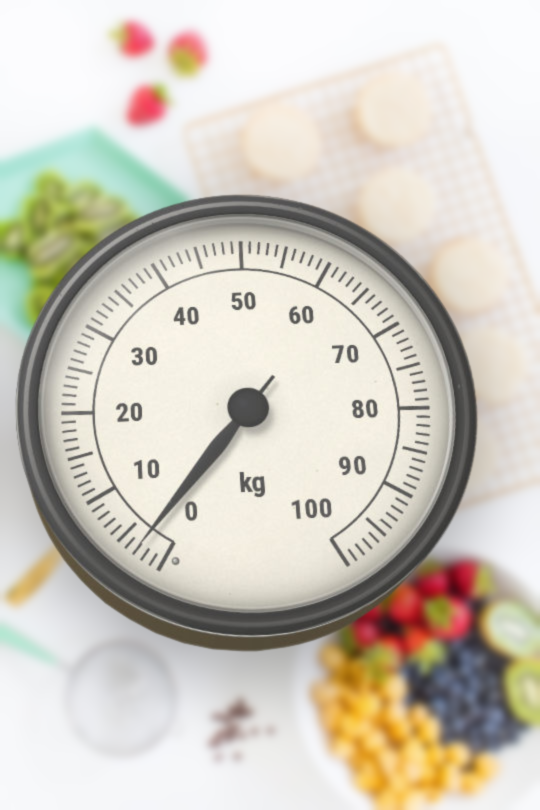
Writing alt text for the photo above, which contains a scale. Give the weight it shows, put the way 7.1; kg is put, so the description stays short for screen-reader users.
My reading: 3; kg
